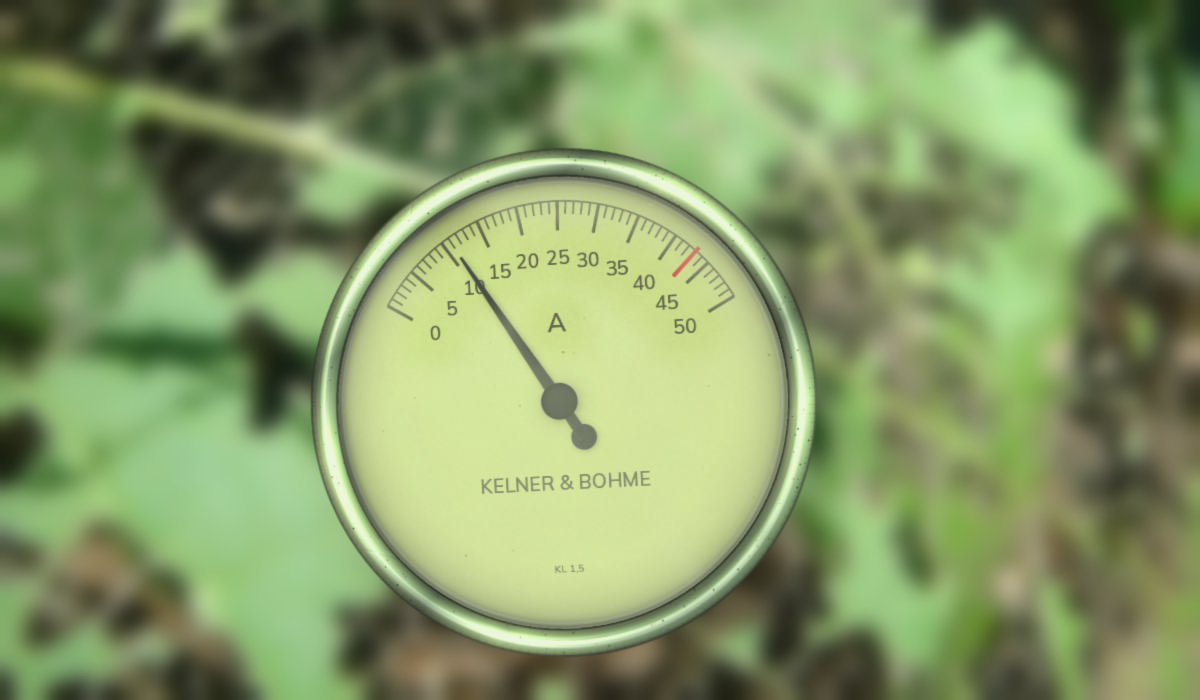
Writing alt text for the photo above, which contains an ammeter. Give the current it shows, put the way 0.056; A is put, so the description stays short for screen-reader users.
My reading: 11; A
